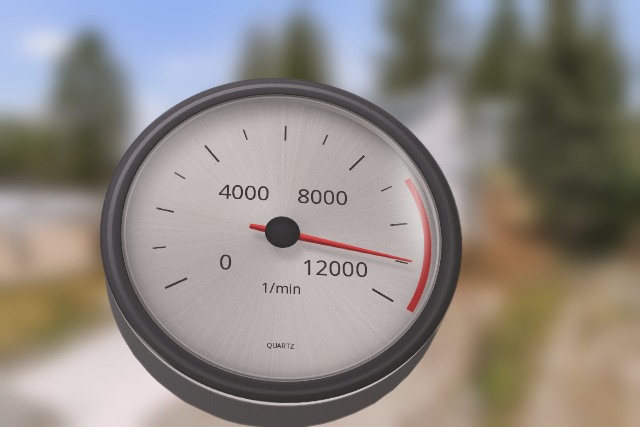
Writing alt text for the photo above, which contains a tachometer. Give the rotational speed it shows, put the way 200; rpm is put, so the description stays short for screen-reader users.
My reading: 11000; rpm
